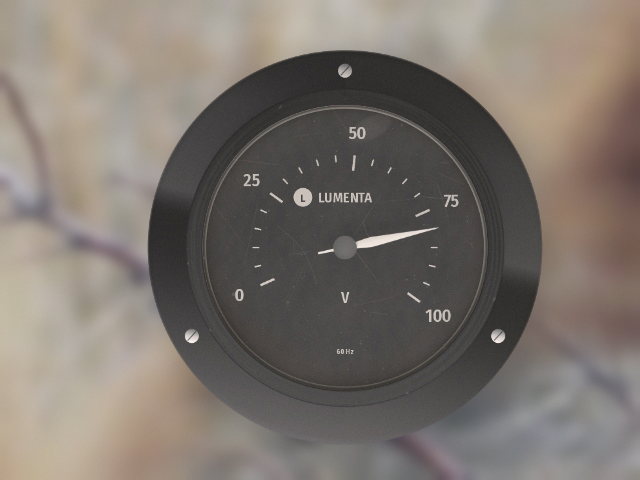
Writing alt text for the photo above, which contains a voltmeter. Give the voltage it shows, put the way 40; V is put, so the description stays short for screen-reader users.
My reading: 80; V
